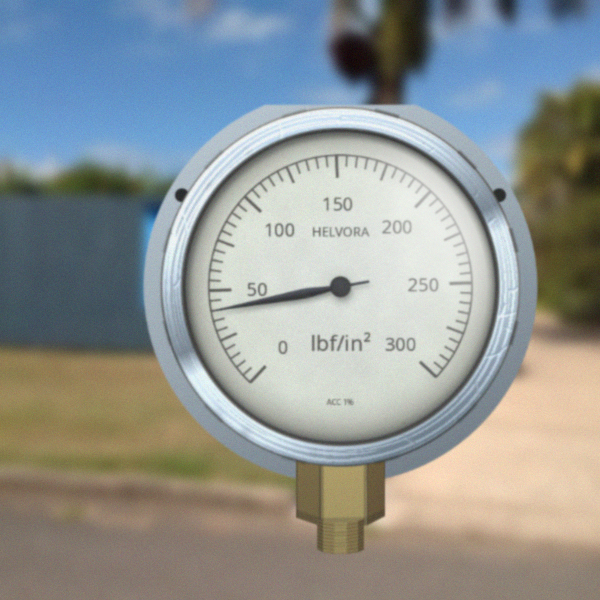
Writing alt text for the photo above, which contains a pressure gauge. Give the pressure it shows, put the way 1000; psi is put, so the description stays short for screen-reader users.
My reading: 40; psi
